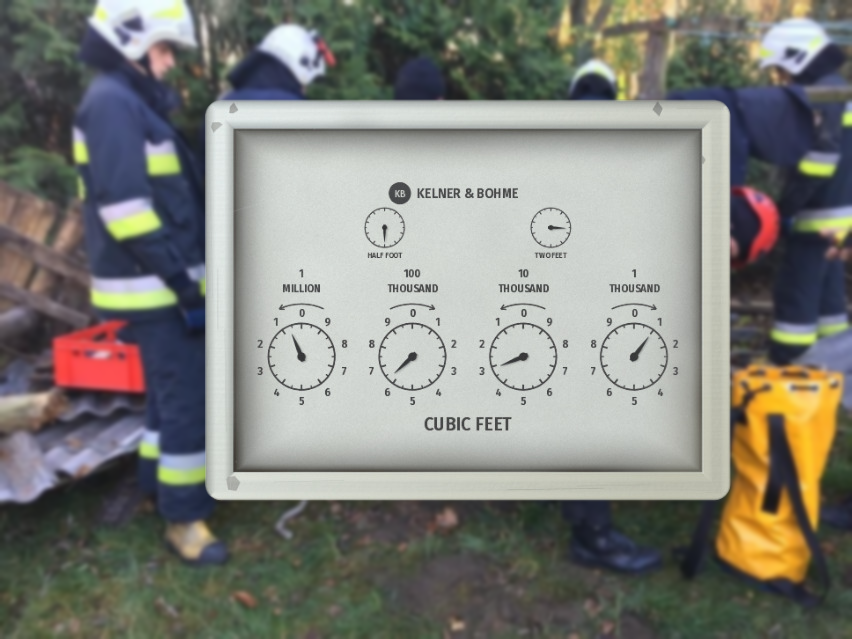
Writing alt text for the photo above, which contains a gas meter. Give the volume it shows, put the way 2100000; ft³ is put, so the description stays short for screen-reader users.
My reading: 63100; ft³
